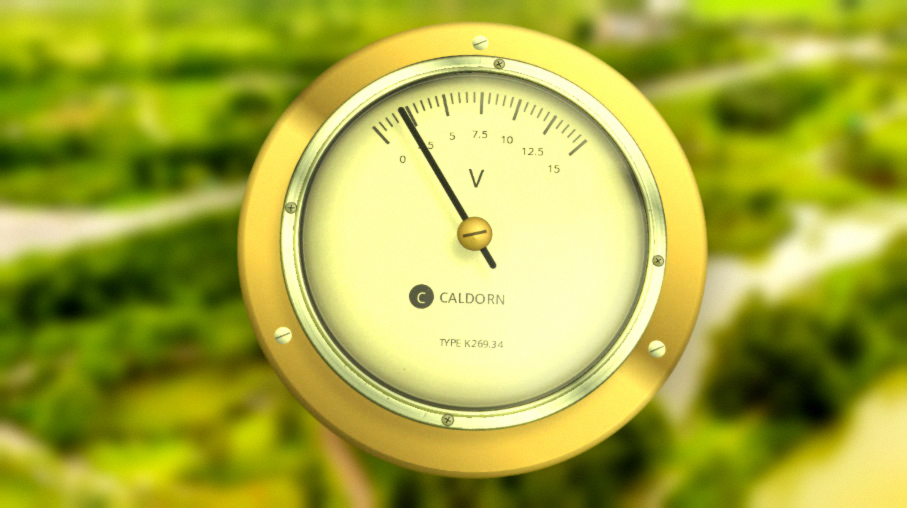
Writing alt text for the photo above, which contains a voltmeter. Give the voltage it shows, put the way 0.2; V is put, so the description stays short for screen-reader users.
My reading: 2; V
